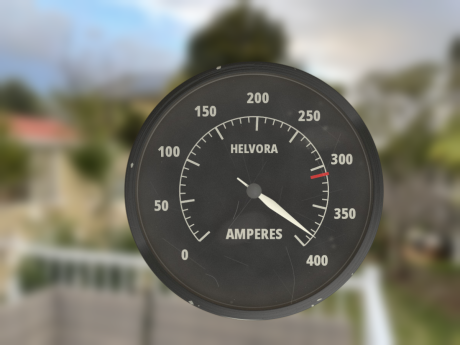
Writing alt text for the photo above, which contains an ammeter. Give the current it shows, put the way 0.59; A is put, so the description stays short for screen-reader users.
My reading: 385; A
